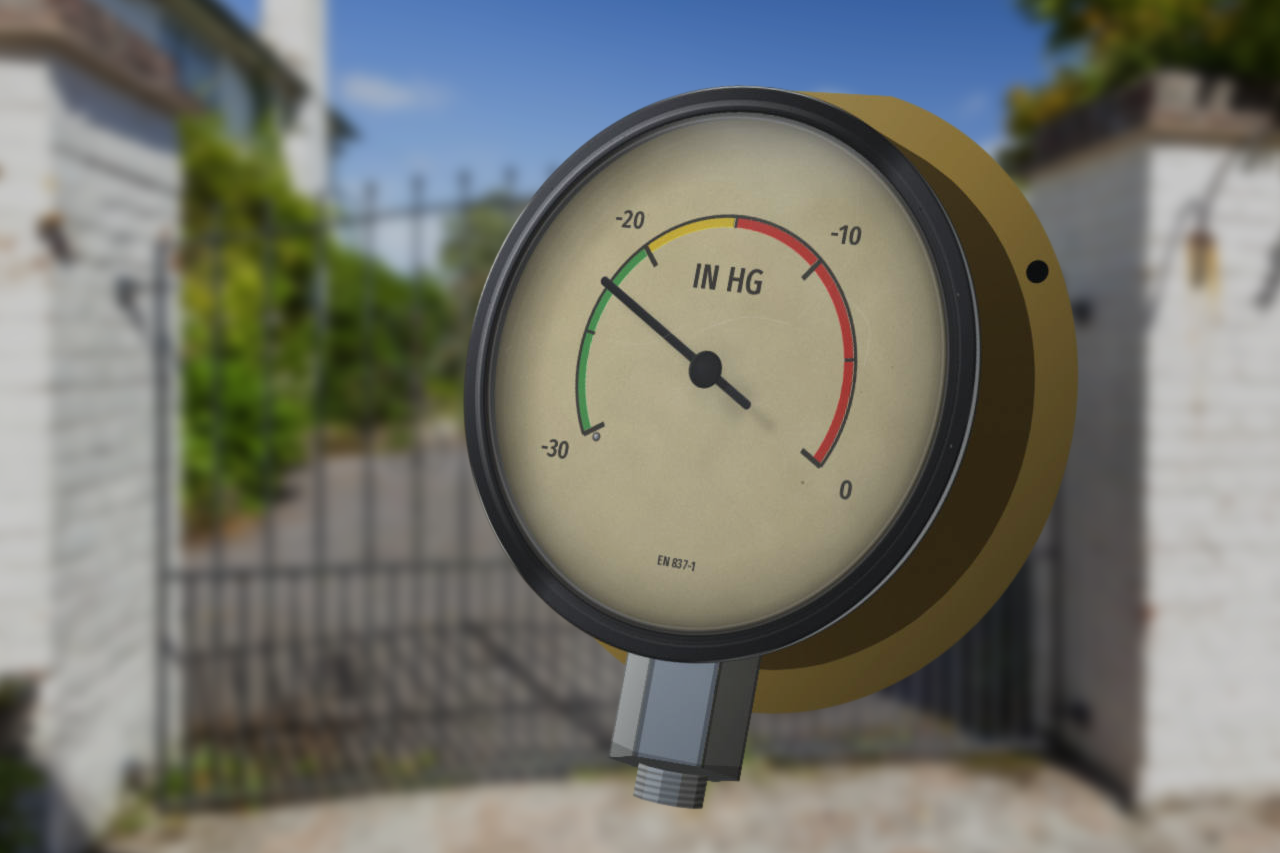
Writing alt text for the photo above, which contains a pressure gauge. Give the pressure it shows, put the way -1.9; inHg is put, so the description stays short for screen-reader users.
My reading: -22.5; inHg
